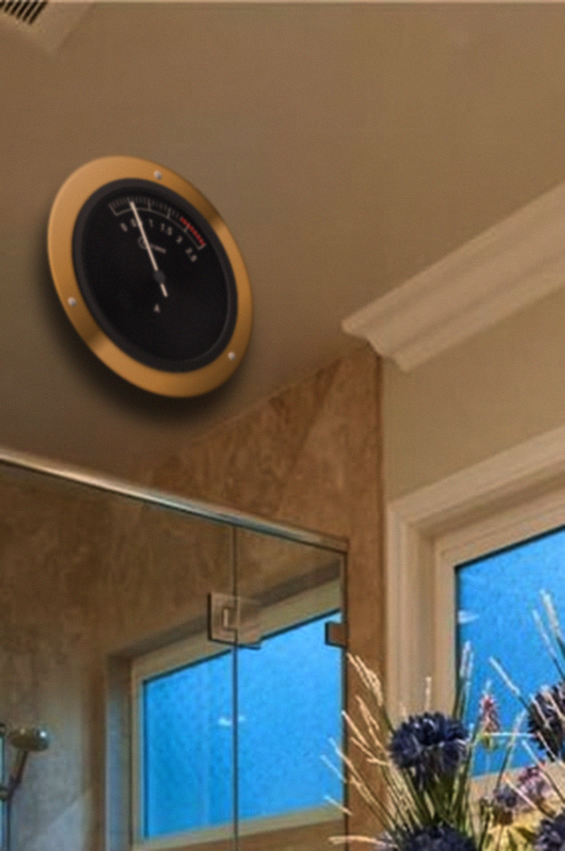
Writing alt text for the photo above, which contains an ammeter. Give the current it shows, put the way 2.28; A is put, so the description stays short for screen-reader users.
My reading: 0.5; A
